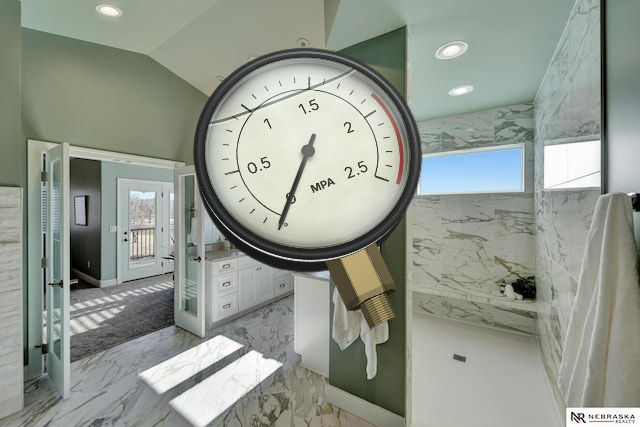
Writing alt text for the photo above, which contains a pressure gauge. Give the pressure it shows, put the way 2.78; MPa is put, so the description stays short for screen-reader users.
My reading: 0; MPa
